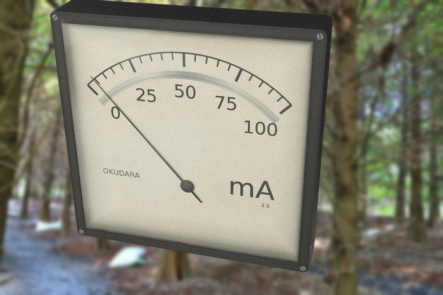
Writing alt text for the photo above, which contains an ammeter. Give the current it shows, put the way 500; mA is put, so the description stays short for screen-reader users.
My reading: 5; mA
